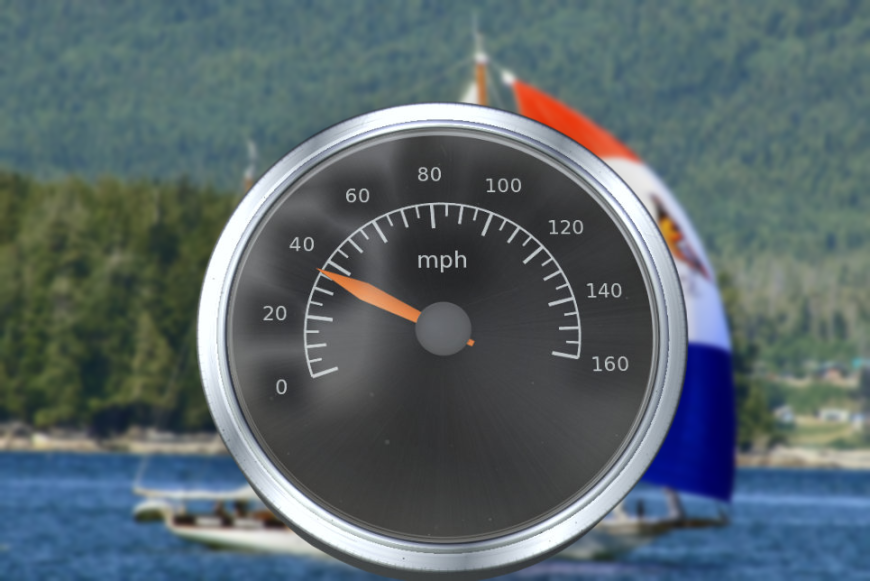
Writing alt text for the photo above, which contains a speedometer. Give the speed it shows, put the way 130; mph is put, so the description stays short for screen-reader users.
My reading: 35; mph
